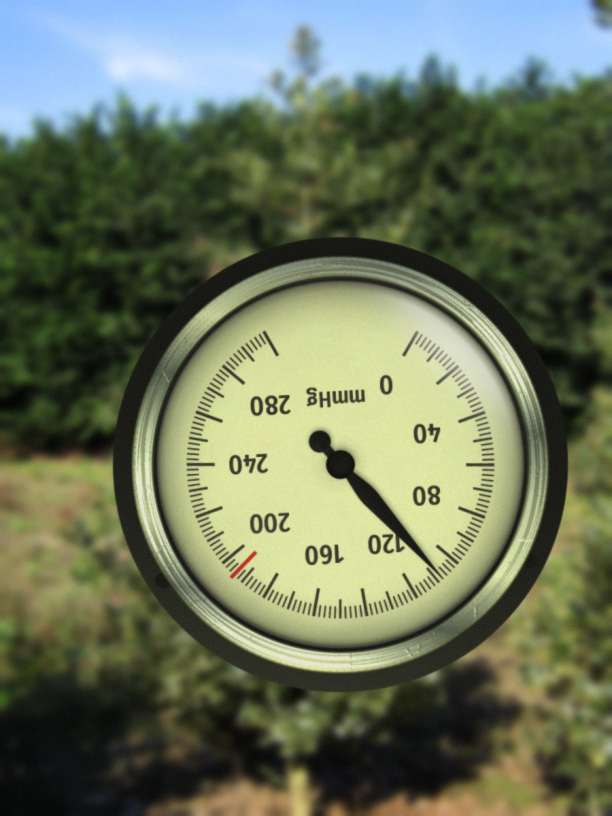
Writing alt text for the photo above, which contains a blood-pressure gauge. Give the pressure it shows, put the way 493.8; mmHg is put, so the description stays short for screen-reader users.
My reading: 108; mmHg
